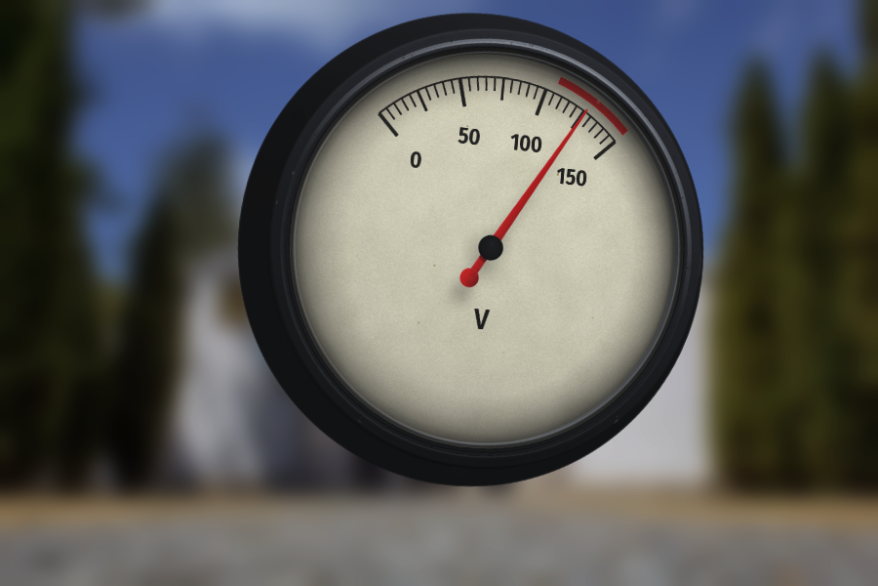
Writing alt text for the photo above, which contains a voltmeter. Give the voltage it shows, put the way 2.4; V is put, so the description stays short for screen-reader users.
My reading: 125; V
